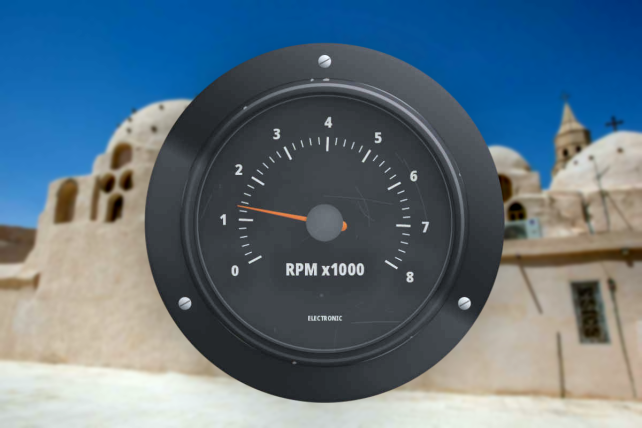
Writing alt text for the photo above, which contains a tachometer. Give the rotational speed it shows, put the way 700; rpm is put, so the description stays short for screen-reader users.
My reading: 1300; rpm
